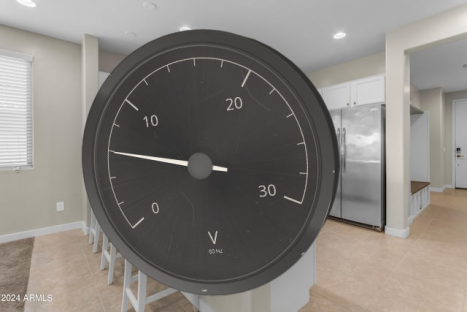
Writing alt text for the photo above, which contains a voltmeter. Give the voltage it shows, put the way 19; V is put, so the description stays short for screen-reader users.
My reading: 6; V
